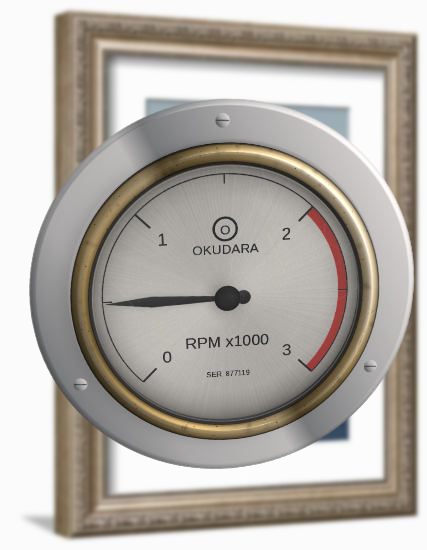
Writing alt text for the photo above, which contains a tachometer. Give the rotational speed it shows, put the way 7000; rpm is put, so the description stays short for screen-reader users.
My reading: 500; rpm
